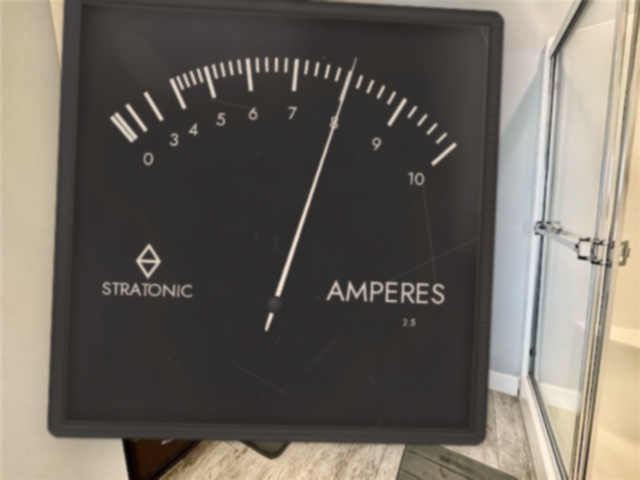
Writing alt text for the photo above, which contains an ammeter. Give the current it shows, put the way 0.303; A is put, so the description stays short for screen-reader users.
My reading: 8; A
